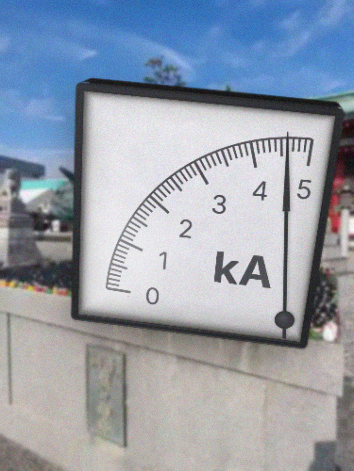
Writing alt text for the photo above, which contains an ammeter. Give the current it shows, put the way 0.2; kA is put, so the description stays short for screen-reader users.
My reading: 4.6; kA
